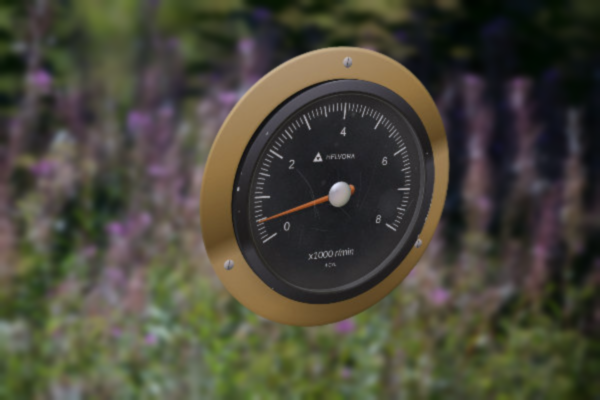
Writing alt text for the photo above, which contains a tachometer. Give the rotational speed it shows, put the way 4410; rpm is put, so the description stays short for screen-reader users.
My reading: 500; rpm
